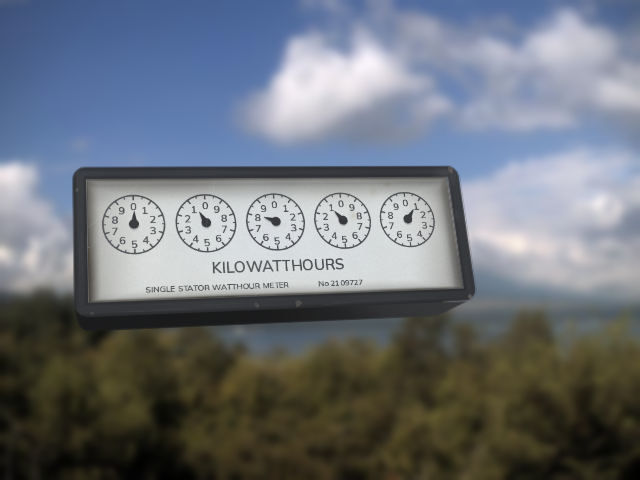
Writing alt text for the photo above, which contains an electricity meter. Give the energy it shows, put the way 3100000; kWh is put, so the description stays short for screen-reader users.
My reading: 811; kWh
